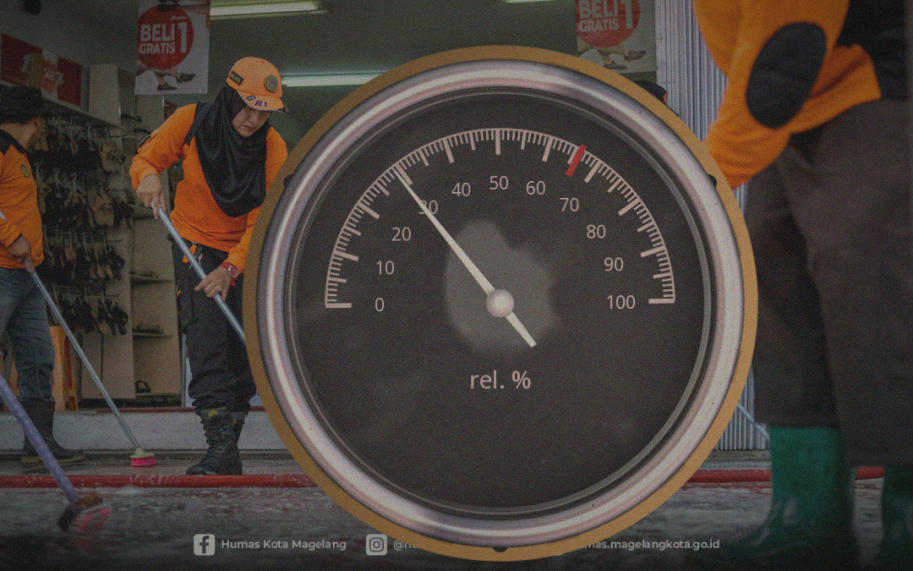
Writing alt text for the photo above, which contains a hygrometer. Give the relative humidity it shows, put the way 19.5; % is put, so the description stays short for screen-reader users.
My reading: 29; %
